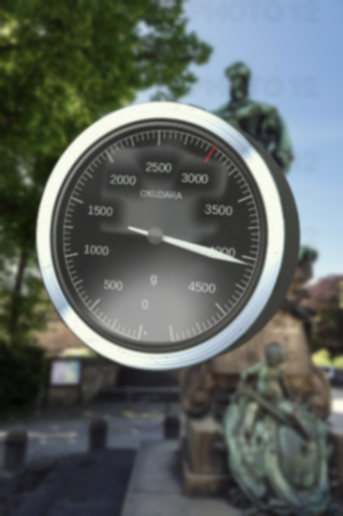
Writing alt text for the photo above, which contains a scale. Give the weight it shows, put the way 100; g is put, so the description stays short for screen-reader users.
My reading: 4050; g
